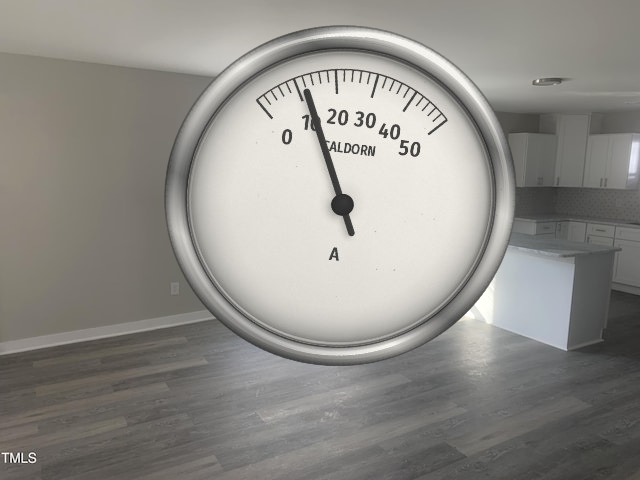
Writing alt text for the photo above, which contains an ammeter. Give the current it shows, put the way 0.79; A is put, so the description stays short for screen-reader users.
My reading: 12; A
